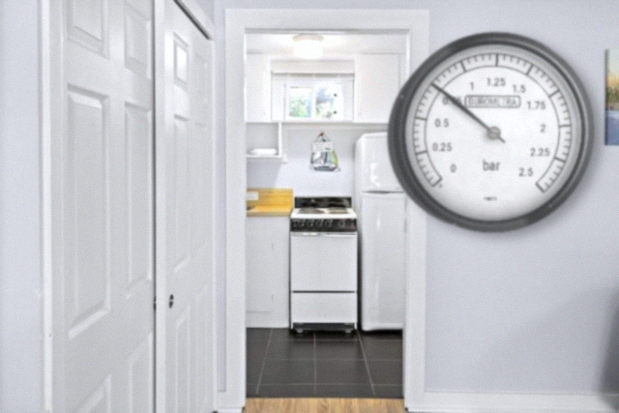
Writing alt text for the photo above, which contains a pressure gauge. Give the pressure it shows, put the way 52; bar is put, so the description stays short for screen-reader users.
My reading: 0.75; bar
